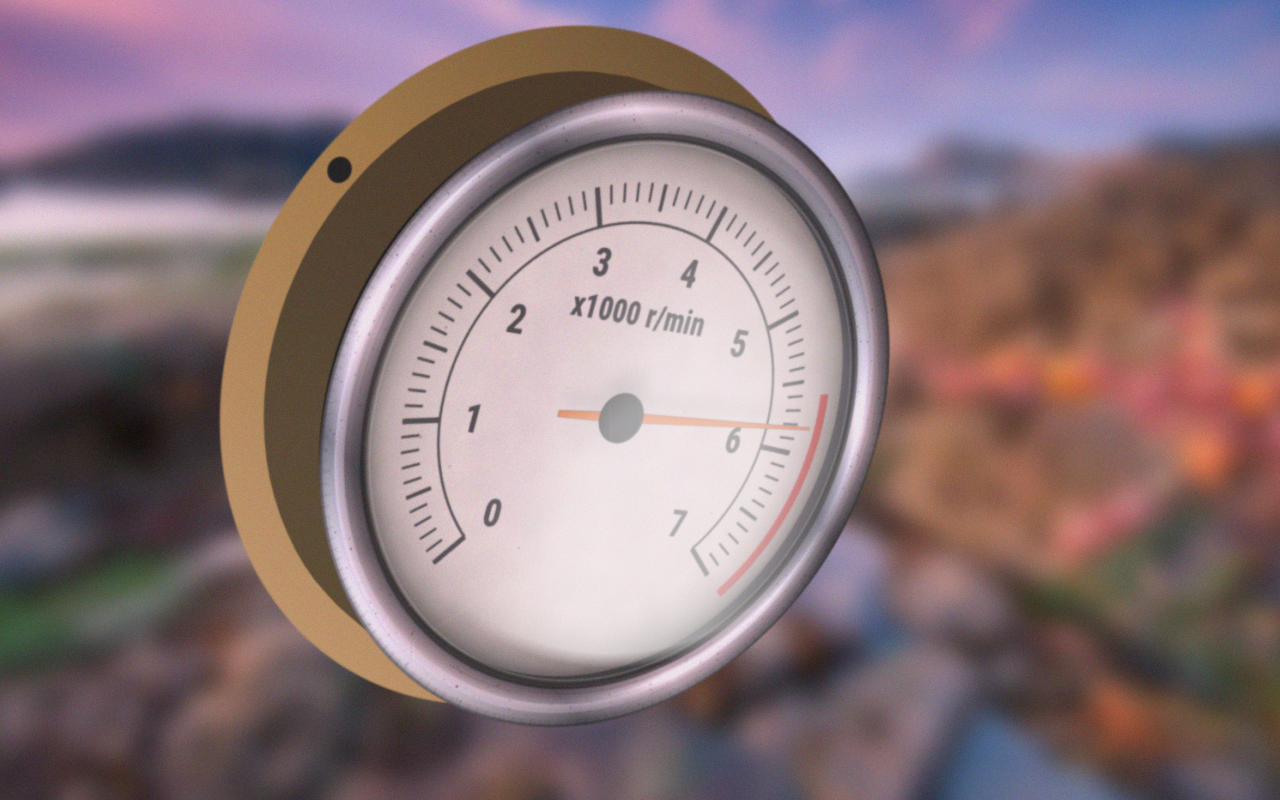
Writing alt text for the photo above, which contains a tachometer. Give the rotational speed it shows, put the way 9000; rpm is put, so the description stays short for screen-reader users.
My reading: 5800; rpm
